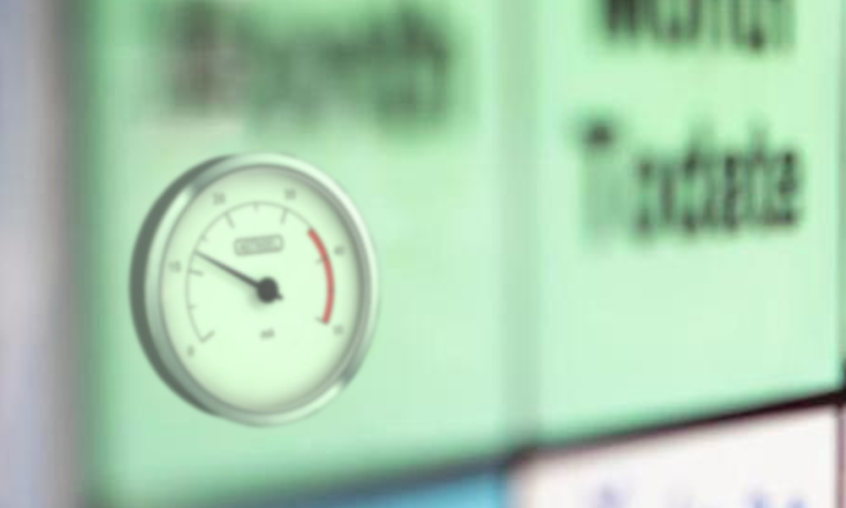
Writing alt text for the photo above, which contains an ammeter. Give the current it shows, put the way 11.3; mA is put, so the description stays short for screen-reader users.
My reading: 12.5; mA
